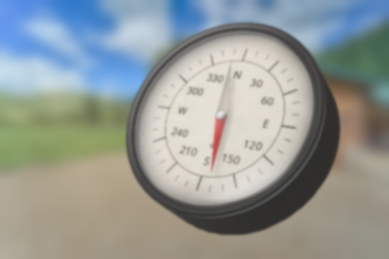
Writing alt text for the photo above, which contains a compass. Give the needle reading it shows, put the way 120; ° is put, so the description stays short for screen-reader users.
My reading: 170; °
